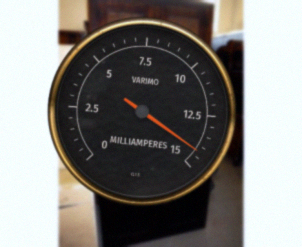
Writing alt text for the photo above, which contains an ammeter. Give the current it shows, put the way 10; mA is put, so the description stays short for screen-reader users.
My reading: 14.25; mA
